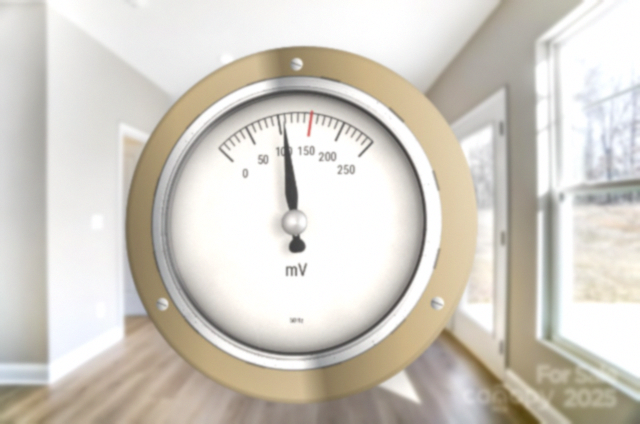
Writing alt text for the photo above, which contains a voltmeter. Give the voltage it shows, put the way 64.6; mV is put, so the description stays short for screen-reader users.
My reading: 110; mV
